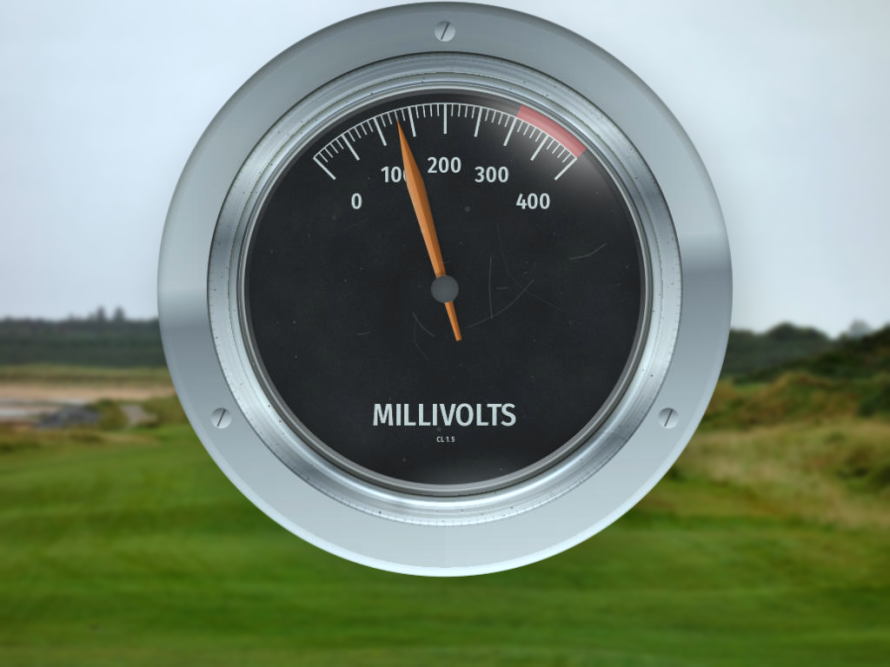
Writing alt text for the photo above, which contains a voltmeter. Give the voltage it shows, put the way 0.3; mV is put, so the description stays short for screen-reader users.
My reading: 130; mV
